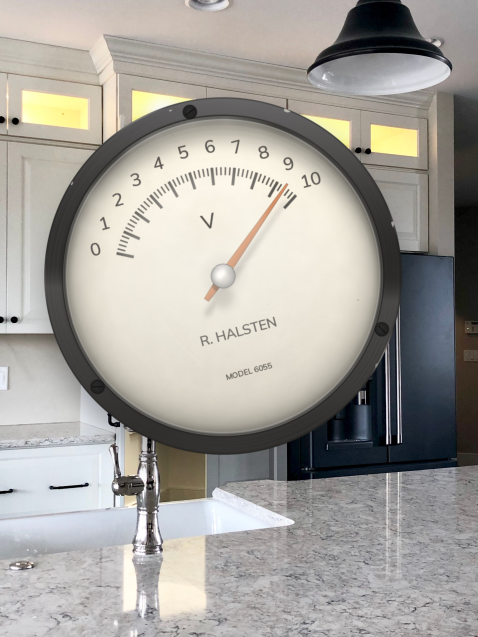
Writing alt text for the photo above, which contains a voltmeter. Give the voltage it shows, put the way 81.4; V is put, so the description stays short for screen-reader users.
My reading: 9.4; V
